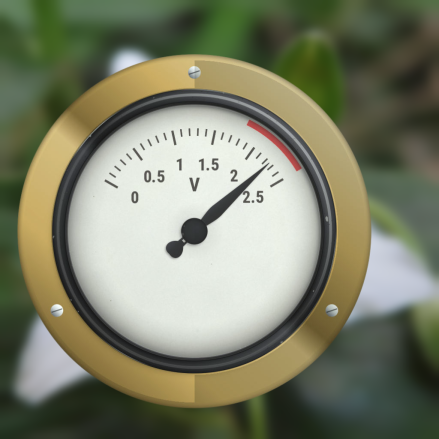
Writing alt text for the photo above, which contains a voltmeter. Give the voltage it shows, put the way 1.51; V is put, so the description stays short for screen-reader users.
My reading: 2.25; V
